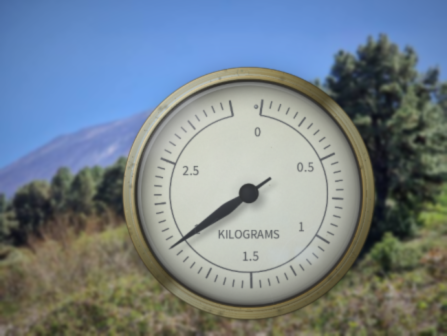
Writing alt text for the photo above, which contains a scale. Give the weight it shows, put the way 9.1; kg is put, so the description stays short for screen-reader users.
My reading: 2; kg
